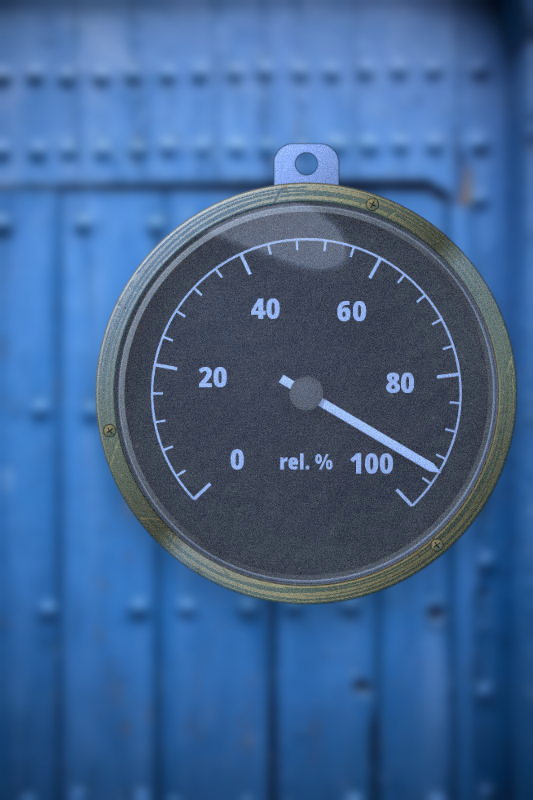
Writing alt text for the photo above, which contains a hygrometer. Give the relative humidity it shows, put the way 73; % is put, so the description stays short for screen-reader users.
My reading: 94; %
